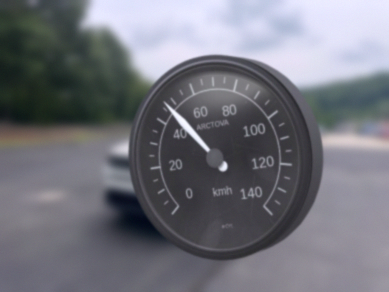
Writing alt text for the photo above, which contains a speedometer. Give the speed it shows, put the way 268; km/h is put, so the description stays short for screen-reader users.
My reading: 47.5; km/h
